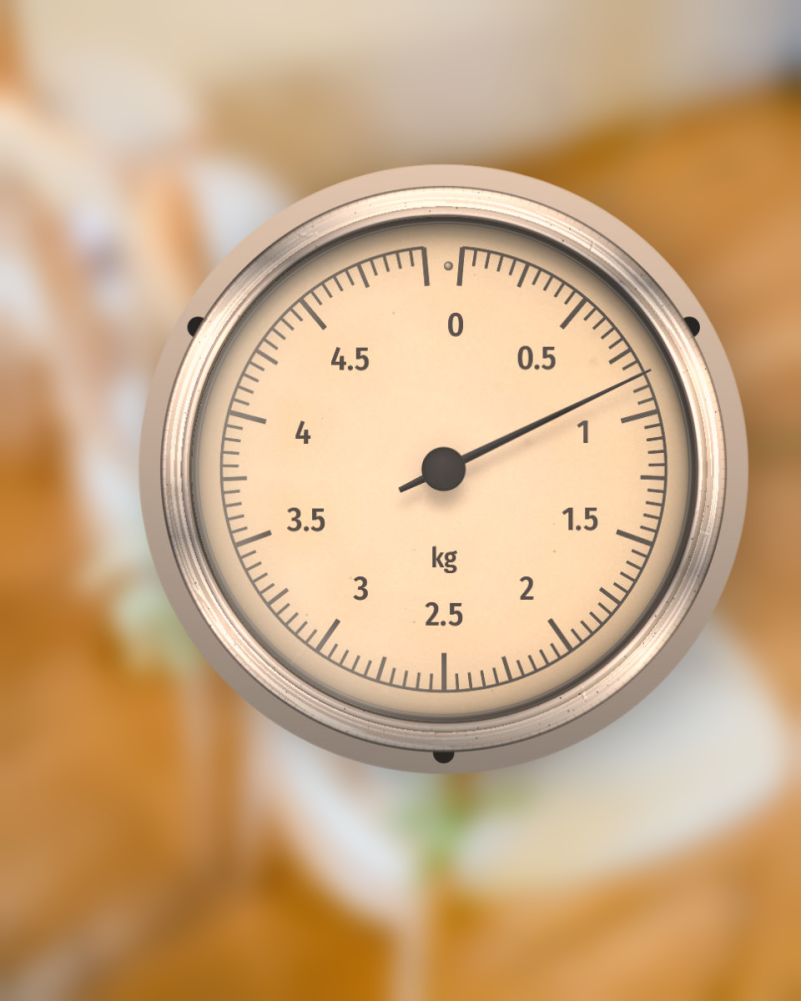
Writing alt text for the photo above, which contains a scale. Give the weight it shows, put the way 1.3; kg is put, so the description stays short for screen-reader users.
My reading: 0.85; kg
